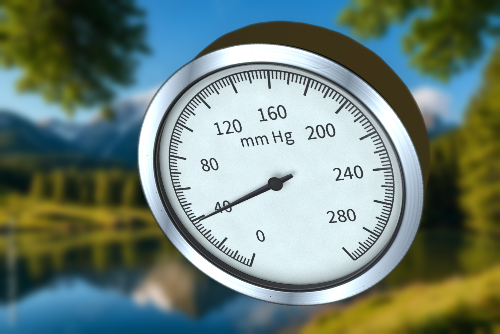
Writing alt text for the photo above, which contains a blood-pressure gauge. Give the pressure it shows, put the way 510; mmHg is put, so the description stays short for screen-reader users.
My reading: 40; mmHg
